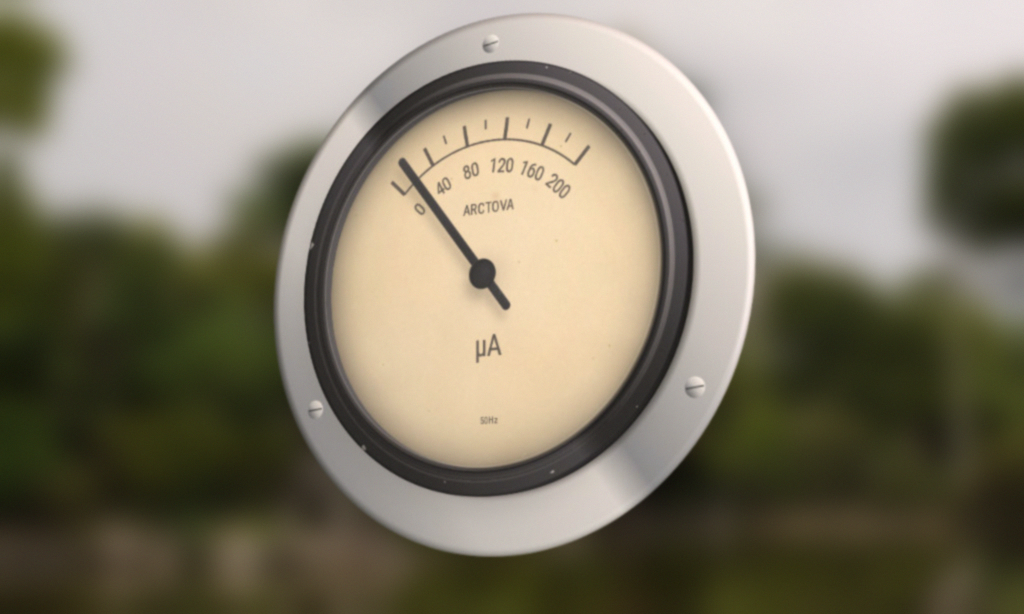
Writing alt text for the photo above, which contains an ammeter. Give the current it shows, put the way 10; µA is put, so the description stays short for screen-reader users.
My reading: 20; µA
